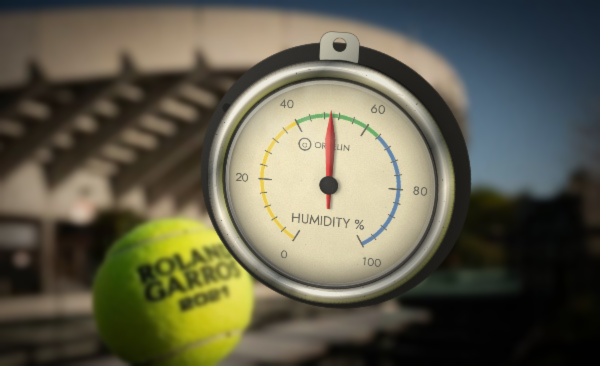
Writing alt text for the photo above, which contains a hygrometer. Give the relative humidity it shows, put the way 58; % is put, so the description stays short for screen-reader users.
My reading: 50; %
